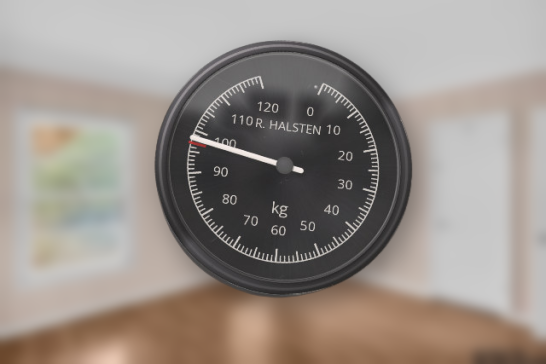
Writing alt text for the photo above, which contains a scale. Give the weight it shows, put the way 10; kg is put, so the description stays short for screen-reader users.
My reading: 98; kg
